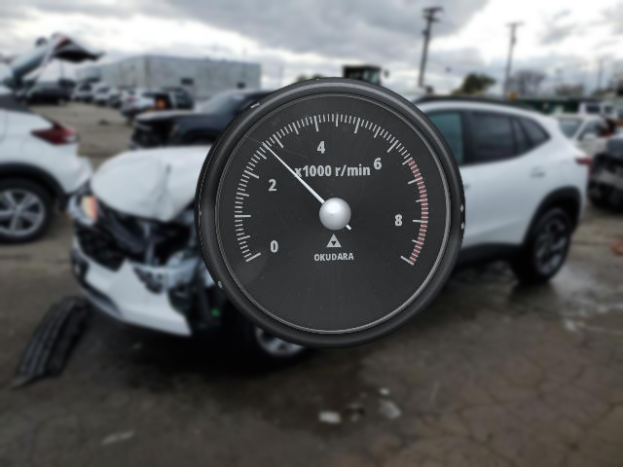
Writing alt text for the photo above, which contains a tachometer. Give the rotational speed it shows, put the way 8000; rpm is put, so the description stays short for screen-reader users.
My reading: 2700; rpm
